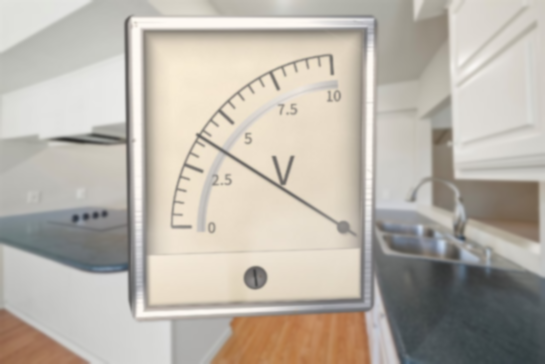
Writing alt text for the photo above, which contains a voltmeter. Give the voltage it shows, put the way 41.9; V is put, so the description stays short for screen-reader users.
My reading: 3.75; V
